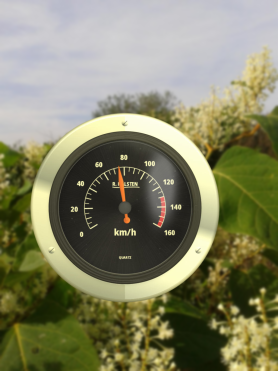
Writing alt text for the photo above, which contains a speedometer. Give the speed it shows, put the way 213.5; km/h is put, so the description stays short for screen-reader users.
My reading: 75; km/h
